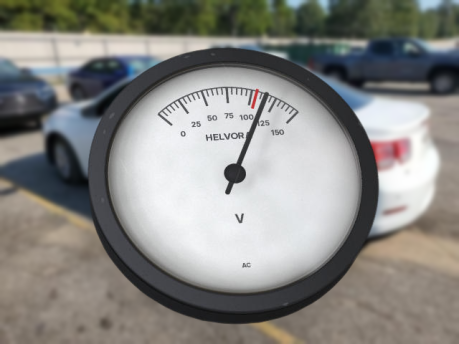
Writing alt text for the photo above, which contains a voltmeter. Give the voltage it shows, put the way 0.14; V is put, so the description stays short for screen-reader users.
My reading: 115; V
